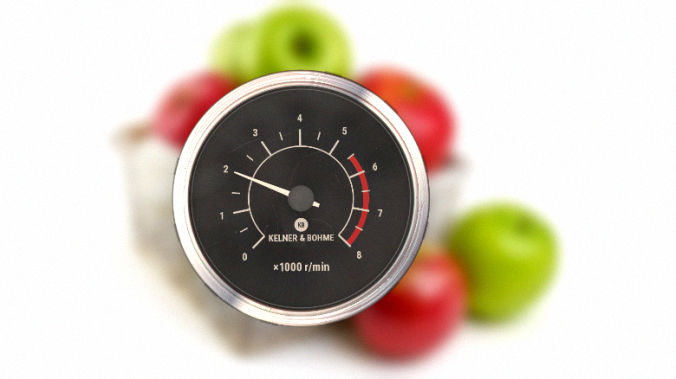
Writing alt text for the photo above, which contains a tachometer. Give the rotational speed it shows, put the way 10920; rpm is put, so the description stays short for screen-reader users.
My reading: 2000; rpm
